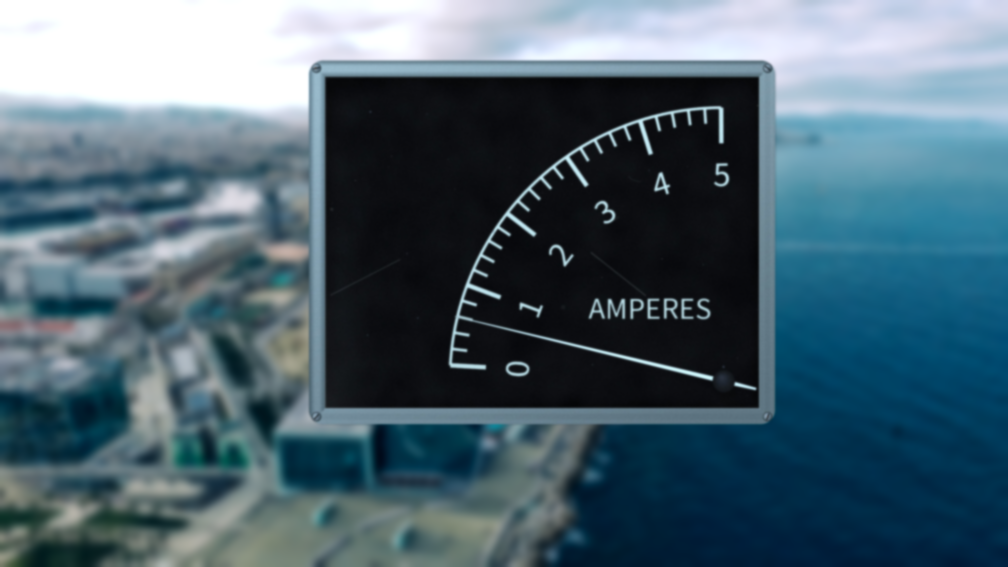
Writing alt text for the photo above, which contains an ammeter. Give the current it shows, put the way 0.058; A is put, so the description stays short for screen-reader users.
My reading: 0.6; A
